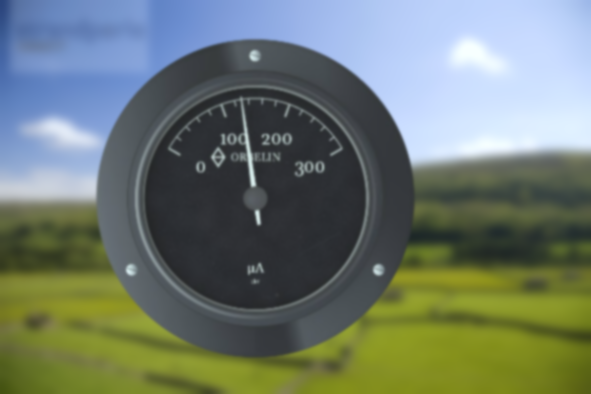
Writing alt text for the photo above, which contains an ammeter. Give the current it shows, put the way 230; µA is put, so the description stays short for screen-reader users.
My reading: 130; µA
